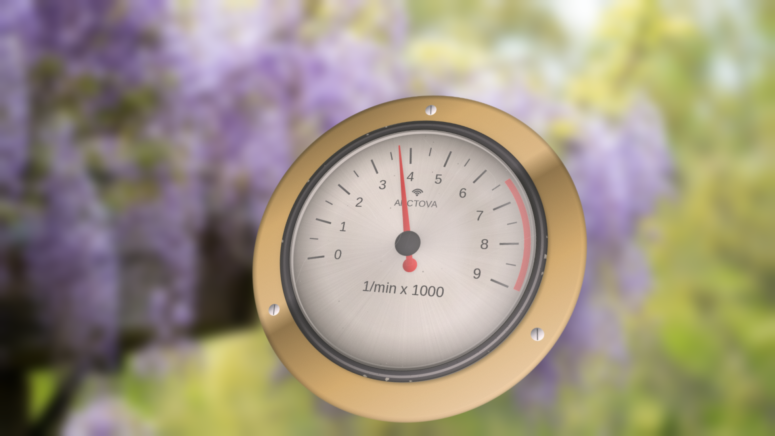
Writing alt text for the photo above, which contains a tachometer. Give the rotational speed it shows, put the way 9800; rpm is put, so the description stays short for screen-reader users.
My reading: 3750; rpm
